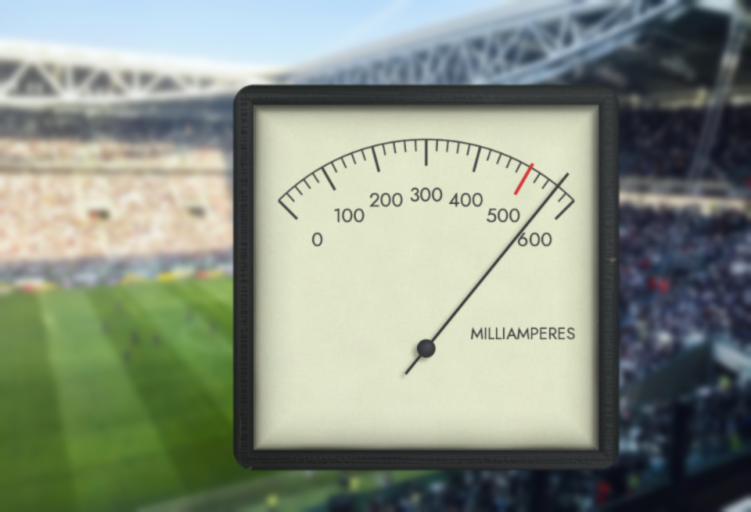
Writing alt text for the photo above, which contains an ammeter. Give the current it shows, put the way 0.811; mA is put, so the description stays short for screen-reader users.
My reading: 560; mA
